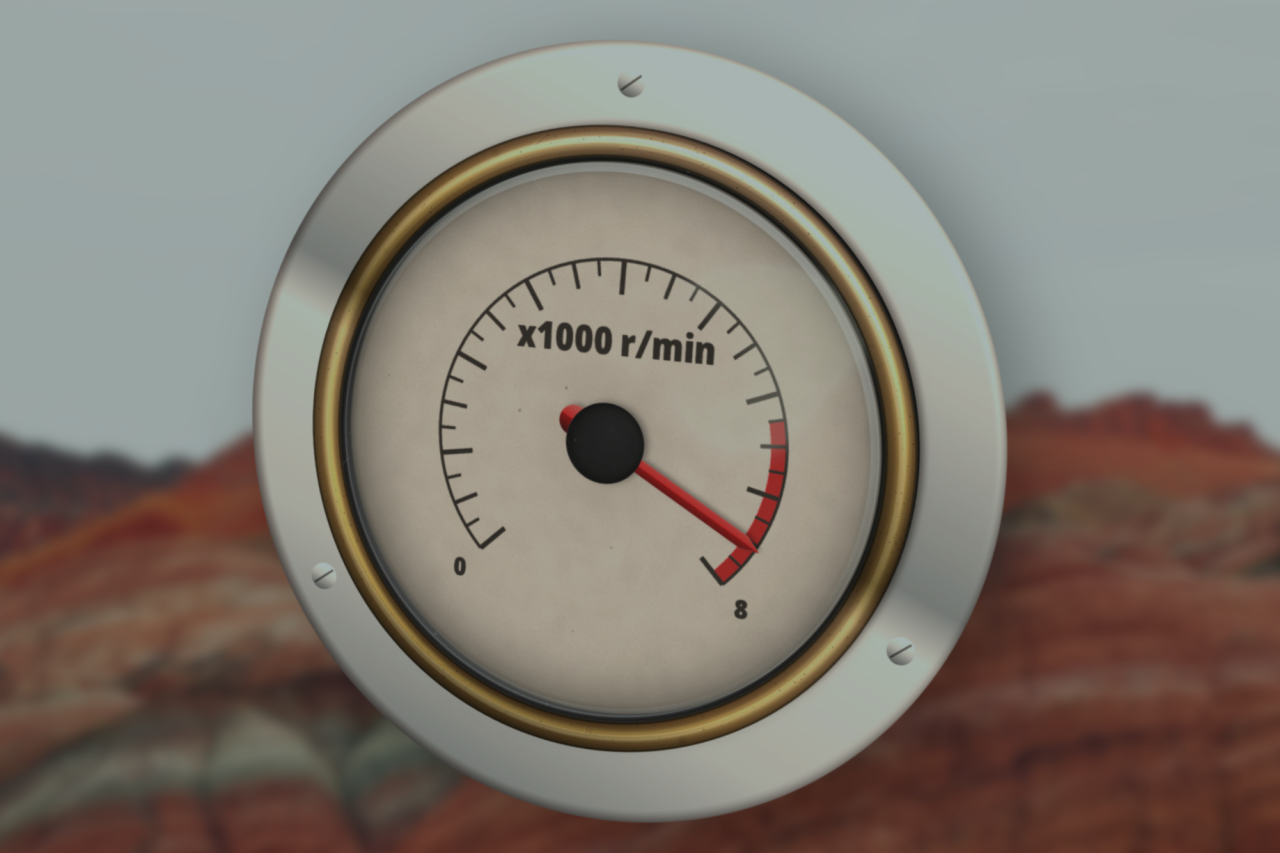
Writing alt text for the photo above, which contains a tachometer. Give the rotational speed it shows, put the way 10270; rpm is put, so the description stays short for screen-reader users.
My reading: 7500; rpm
